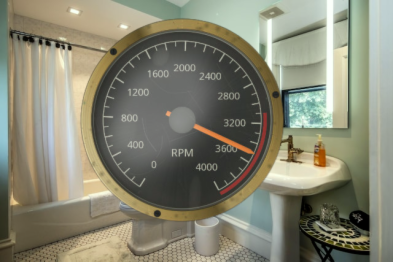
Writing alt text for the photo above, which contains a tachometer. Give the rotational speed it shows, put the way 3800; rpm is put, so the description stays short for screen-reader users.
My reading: 3500; rpm
